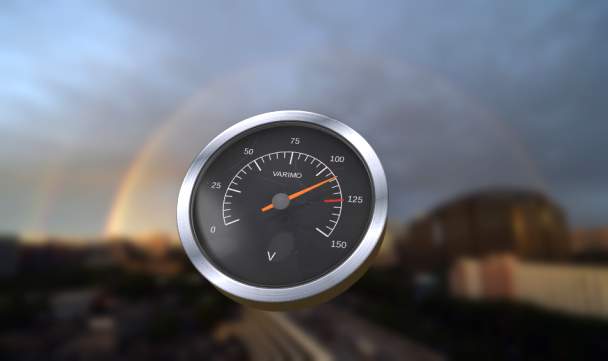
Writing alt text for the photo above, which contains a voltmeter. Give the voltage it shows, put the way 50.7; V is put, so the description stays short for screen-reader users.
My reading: 110; V
